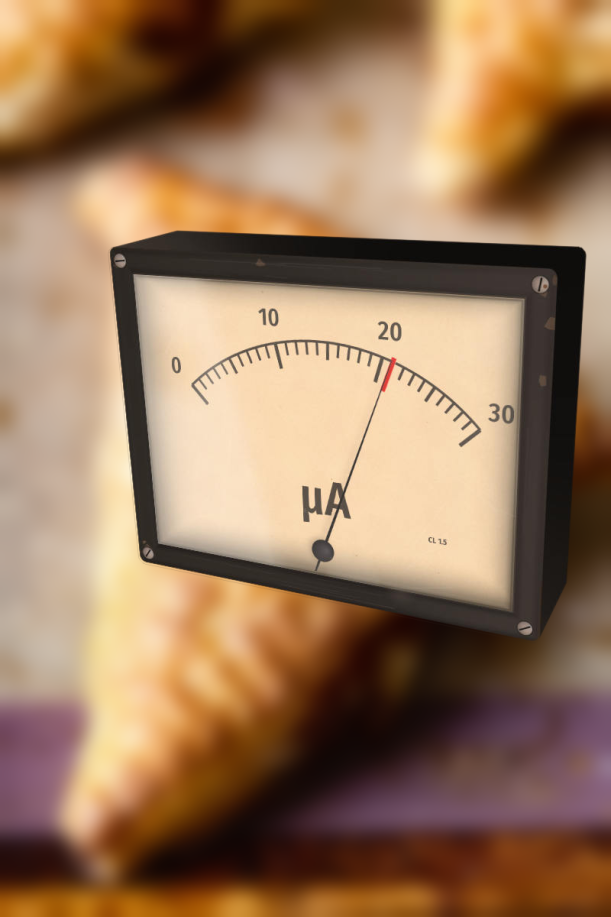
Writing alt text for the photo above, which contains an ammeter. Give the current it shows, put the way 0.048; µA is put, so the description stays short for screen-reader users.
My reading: 21; µA
